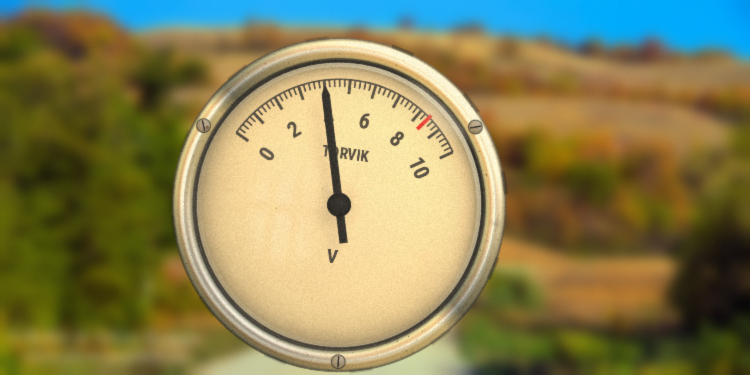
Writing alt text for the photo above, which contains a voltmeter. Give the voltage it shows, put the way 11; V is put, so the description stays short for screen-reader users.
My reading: 4; V
